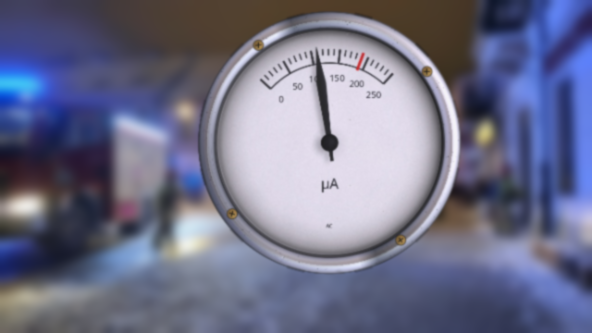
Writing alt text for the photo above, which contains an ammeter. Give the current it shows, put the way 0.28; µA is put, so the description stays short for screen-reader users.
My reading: 110; µA
